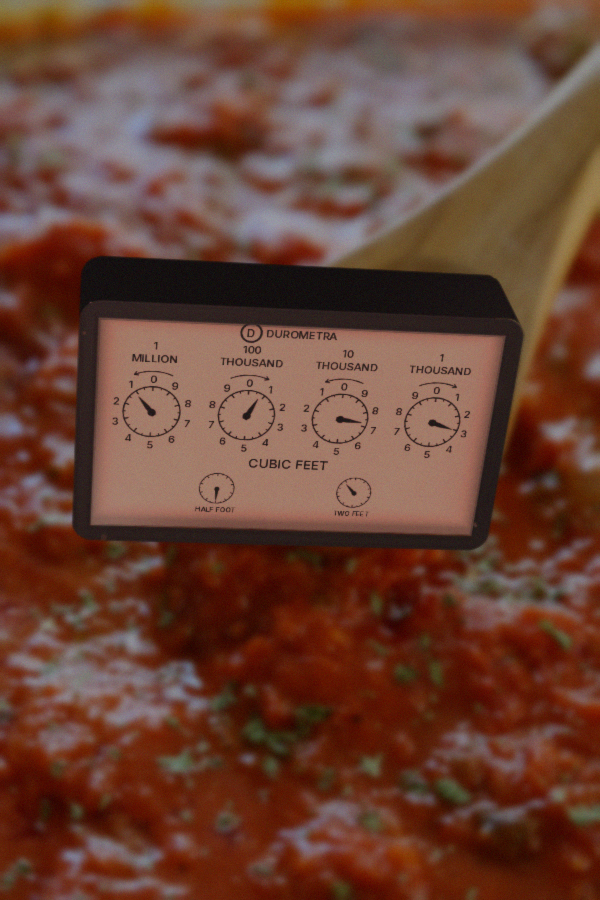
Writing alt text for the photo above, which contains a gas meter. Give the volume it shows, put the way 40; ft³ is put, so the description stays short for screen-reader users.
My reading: 107300; ft³
